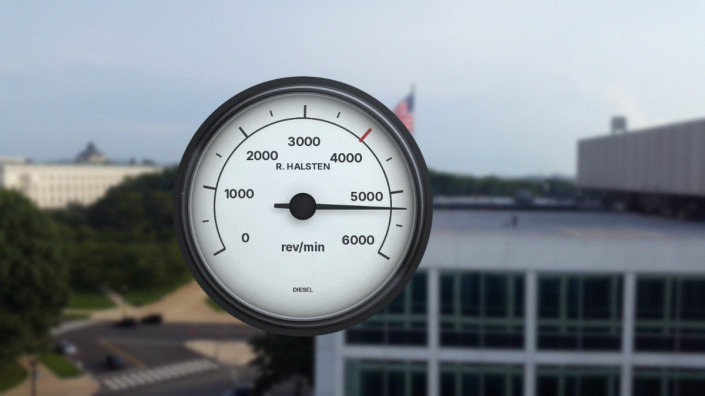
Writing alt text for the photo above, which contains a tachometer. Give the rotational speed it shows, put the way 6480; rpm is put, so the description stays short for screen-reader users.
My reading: 5250; rpm
